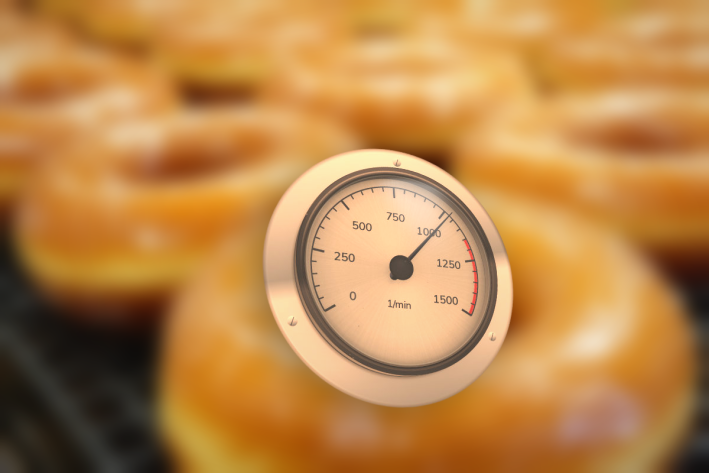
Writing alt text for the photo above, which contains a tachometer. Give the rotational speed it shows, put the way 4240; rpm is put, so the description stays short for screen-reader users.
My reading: 1025; rpm
